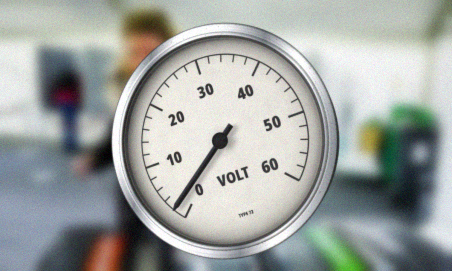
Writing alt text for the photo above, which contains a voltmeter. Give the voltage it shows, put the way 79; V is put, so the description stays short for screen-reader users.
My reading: 2; V
